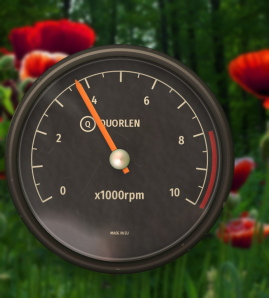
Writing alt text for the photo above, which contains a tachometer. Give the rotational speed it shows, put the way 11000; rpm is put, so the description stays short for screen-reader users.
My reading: 3750; rpm
